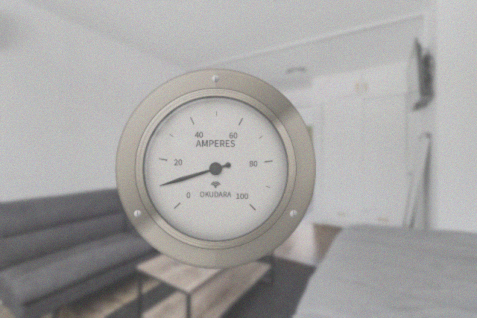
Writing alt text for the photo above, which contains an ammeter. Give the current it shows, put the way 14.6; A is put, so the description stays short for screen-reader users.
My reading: 10; A
